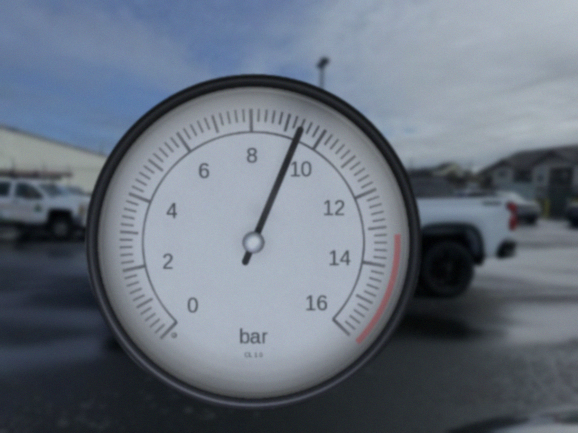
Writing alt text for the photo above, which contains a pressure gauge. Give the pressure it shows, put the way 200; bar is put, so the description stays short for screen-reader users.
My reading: 9.4; bar
